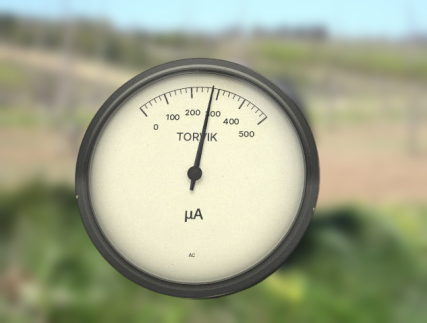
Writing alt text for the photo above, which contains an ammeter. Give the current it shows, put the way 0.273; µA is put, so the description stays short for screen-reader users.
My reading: 280; µA
